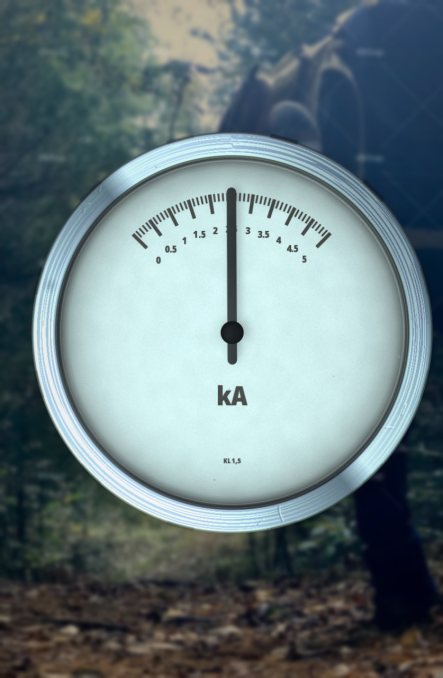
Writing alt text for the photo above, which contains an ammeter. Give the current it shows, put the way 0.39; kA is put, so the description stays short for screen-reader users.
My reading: 2.5; kA
